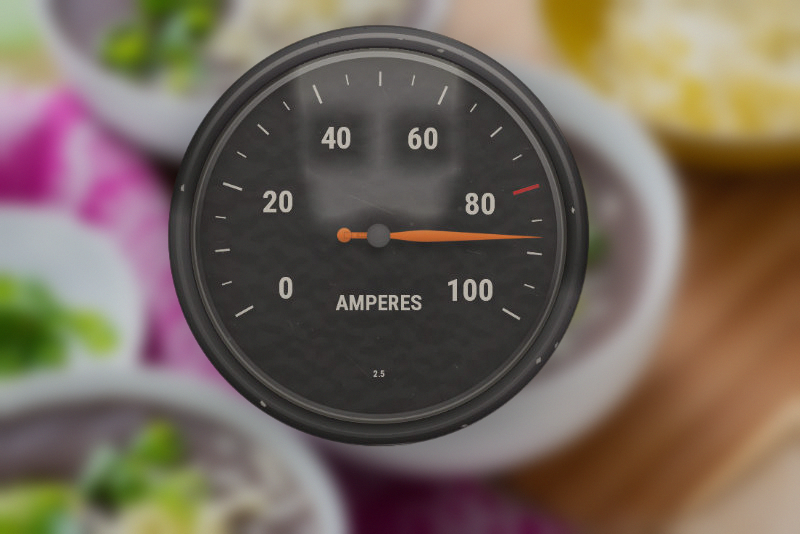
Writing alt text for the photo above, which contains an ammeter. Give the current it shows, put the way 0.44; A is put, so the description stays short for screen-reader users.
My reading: 87.5; A
